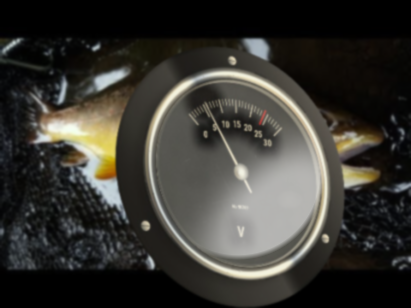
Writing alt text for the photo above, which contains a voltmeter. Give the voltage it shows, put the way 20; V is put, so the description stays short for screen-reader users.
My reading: 5; V
